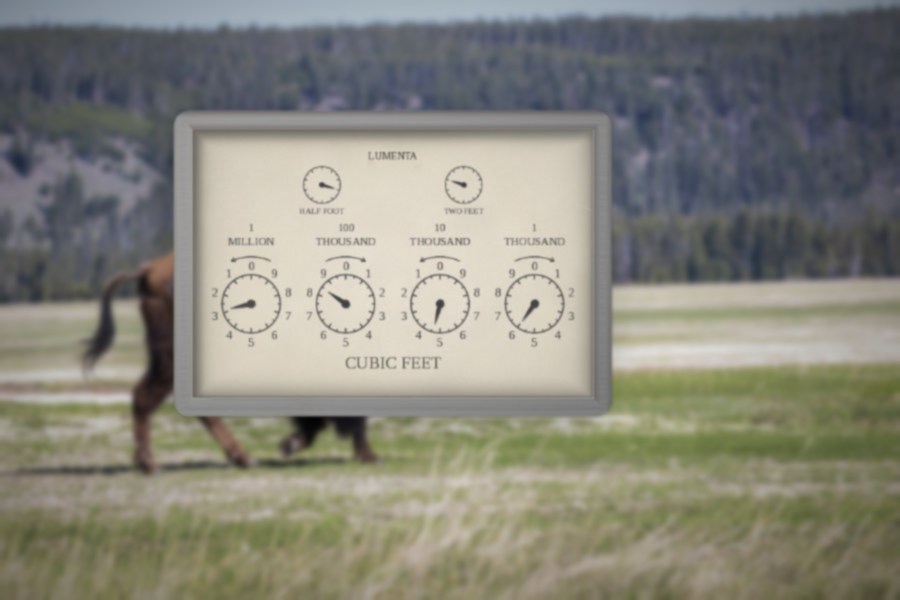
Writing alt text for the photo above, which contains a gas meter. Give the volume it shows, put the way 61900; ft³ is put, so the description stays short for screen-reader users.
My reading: 284600; ft³
